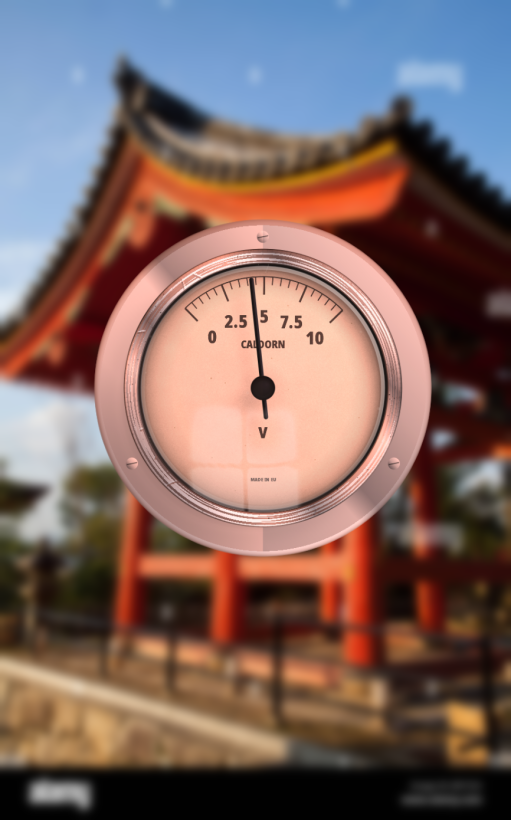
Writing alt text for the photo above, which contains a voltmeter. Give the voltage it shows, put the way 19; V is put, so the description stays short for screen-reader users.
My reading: 4.25; V
